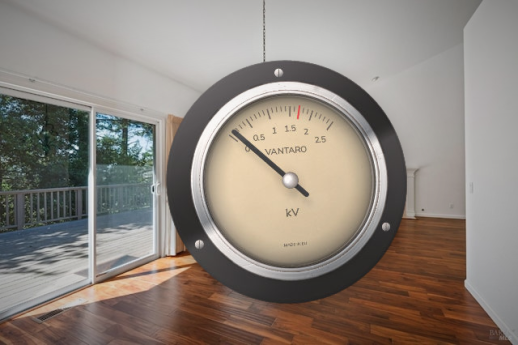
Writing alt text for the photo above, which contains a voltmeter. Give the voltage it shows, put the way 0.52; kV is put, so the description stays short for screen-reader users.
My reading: 0.1; kV
